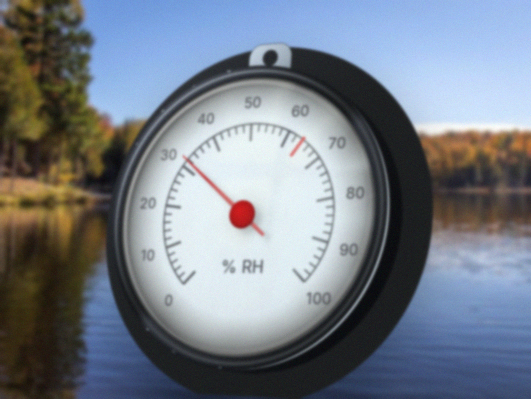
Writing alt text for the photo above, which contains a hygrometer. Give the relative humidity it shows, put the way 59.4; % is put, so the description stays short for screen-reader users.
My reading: 32; %
